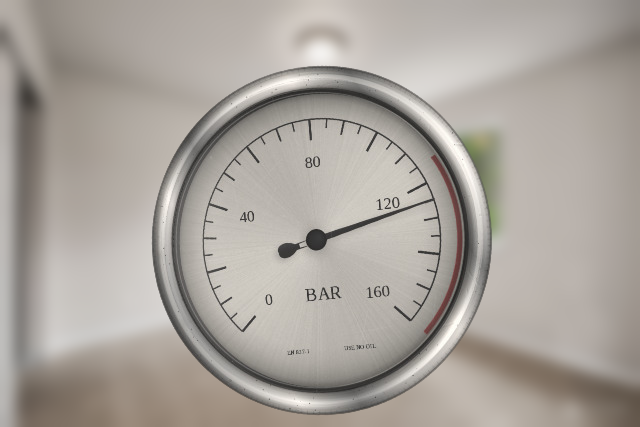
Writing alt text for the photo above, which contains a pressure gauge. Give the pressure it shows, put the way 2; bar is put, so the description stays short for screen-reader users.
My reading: 125; bar
